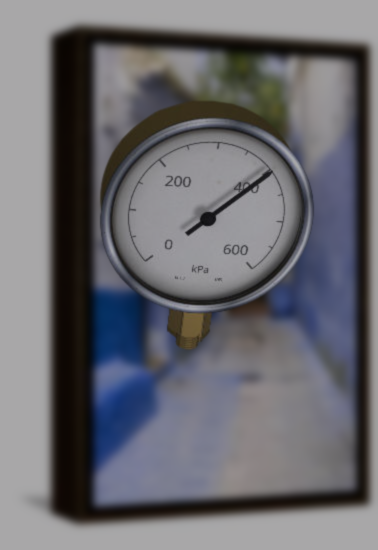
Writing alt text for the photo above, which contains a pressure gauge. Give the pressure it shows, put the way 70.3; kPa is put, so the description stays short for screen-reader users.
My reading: 400; kPa
